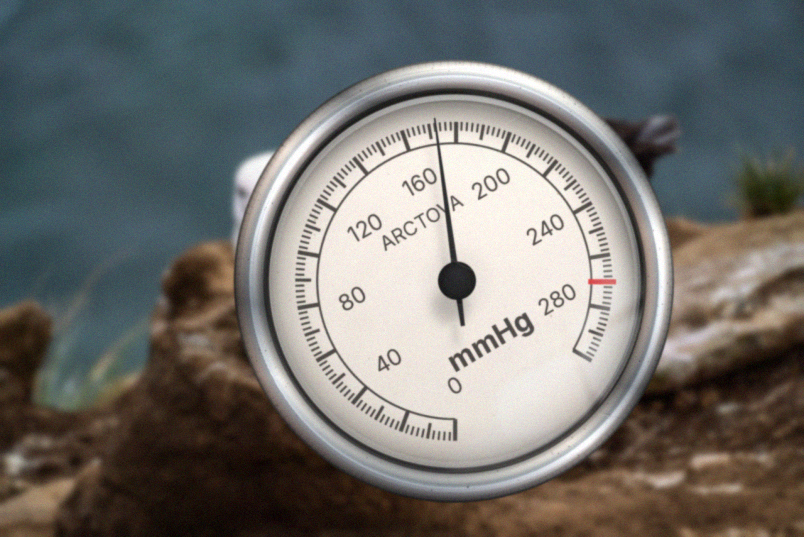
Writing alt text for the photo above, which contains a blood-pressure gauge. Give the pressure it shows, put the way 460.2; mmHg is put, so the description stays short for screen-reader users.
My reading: 172; mmHg
